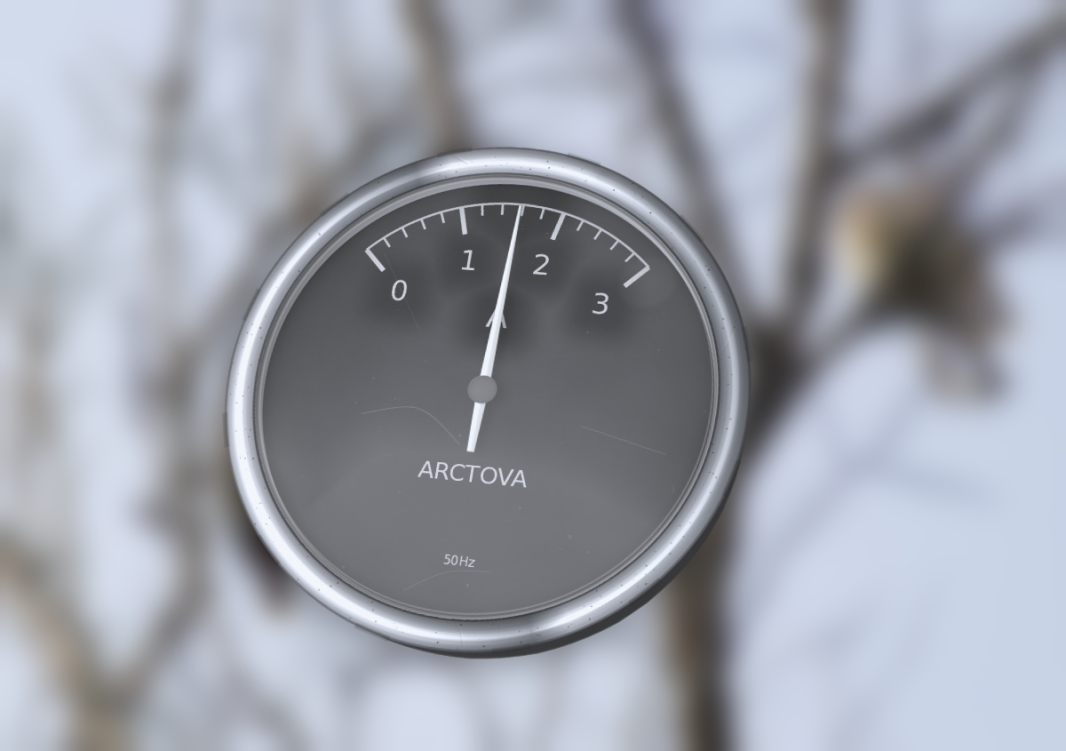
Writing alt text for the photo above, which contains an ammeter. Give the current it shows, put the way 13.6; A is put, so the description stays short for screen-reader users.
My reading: 1.6; A
